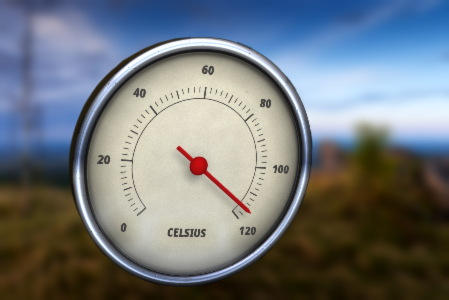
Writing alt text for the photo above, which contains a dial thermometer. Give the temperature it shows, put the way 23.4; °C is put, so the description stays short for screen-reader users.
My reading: 116; °C
